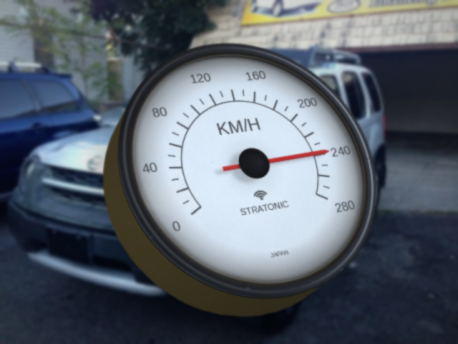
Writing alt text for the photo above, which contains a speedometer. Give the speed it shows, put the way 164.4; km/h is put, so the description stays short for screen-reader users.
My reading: 240; km/h
